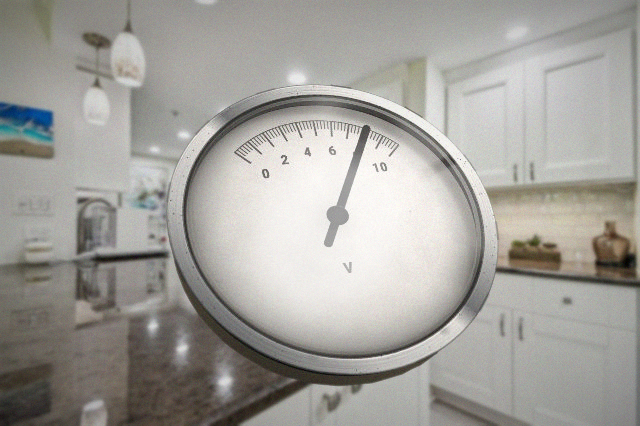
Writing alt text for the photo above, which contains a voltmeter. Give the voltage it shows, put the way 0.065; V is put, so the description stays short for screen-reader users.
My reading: 8; V
